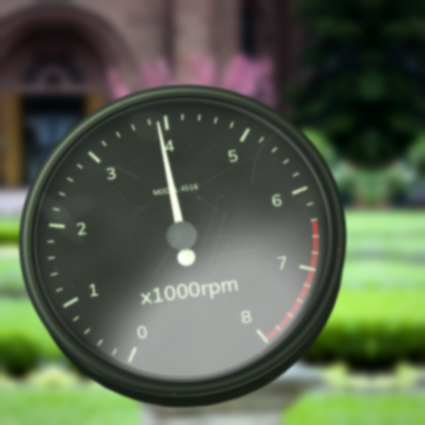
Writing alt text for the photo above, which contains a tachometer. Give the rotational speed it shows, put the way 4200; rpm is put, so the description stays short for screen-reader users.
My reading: 3900; rpm
